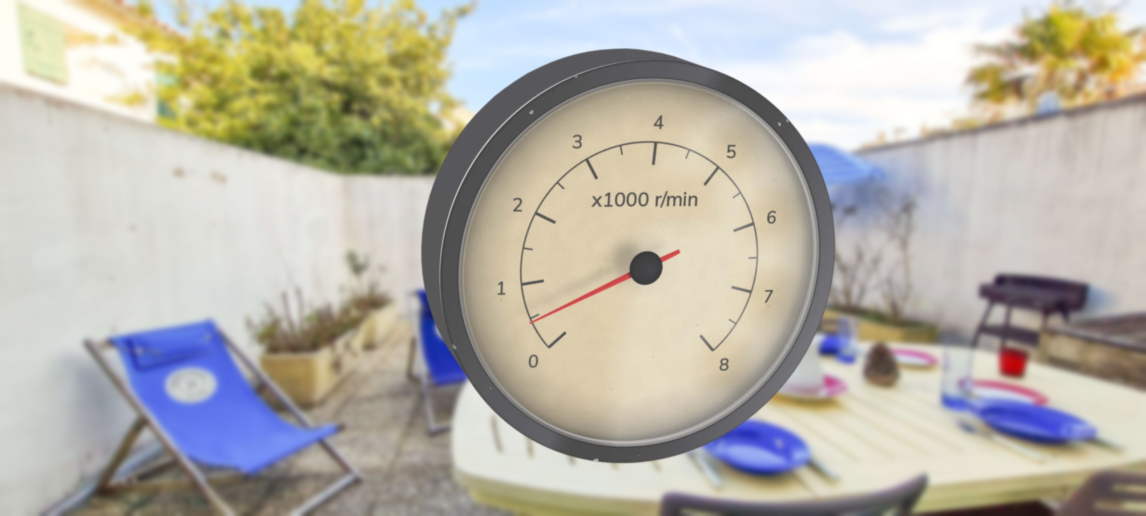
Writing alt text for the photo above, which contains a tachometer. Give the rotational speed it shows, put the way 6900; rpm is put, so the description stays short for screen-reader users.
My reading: 500; rpm
